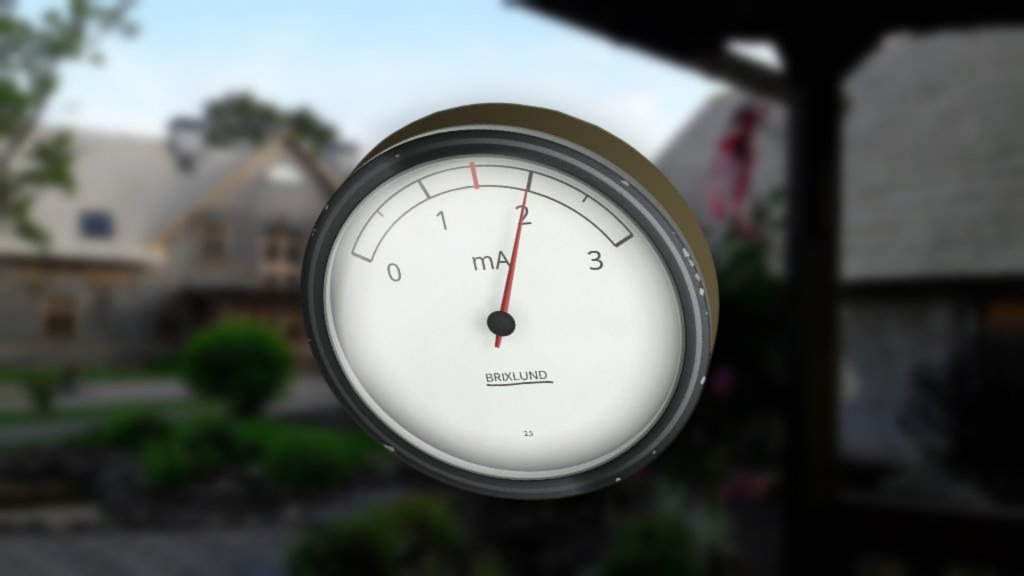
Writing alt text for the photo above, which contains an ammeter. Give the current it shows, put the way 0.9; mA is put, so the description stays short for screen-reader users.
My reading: 2; mA
